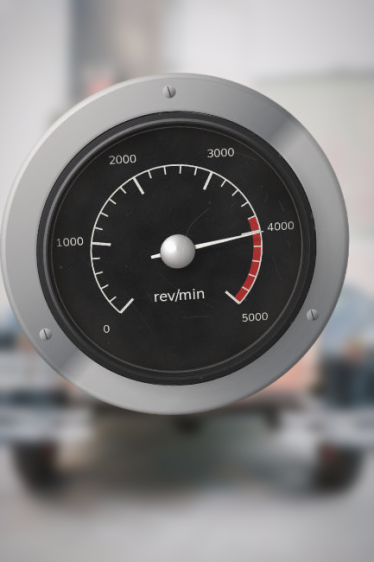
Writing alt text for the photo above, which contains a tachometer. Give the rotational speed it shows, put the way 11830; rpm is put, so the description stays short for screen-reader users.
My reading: 4000; rpm
